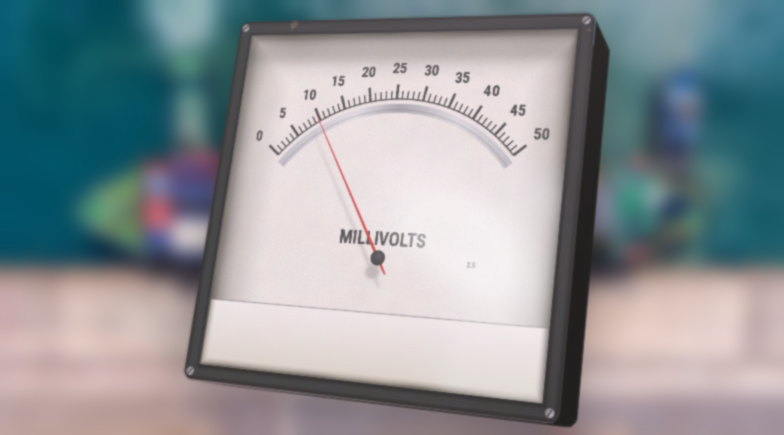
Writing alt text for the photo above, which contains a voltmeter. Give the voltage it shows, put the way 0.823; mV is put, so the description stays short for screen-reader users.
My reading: 10; mV
